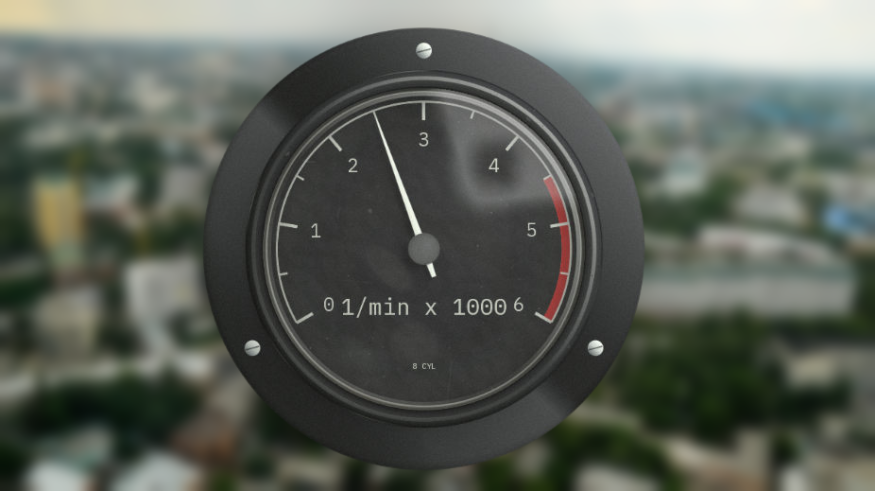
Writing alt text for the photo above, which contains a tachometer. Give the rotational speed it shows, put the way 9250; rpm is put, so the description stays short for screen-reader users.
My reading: 2500; rpm
